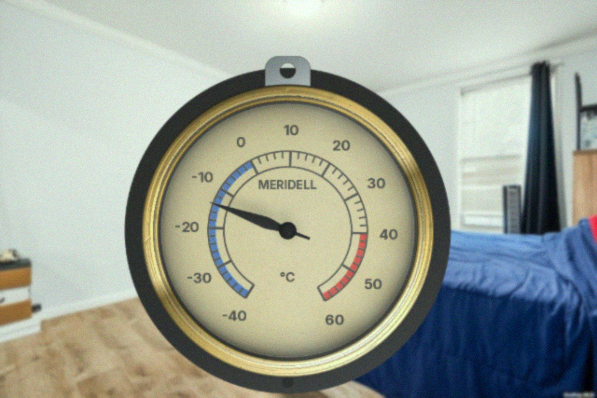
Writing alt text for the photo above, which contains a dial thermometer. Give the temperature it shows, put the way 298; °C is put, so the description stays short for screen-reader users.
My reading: -14; °C
